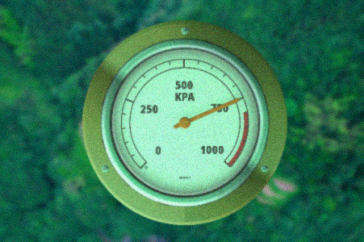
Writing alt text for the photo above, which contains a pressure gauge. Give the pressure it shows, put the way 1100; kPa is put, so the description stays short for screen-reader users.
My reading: 750; kPa
